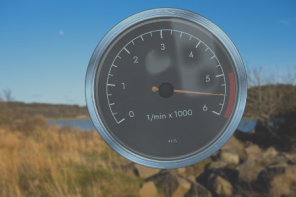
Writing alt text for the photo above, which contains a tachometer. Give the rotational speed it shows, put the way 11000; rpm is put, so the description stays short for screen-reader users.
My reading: 5500; rpm
